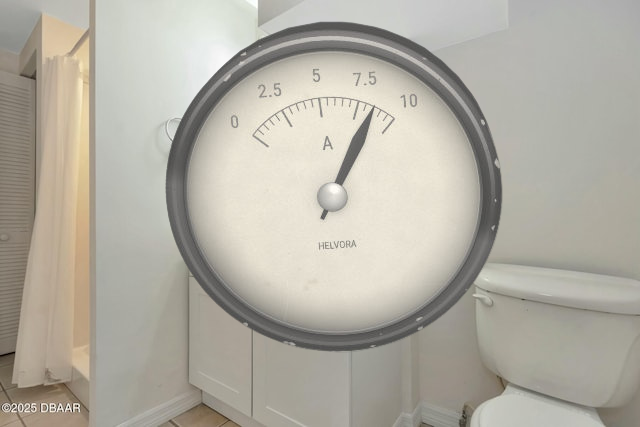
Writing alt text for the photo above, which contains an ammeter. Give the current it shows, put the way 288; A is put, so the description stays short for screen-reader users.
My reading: 8.5; A
